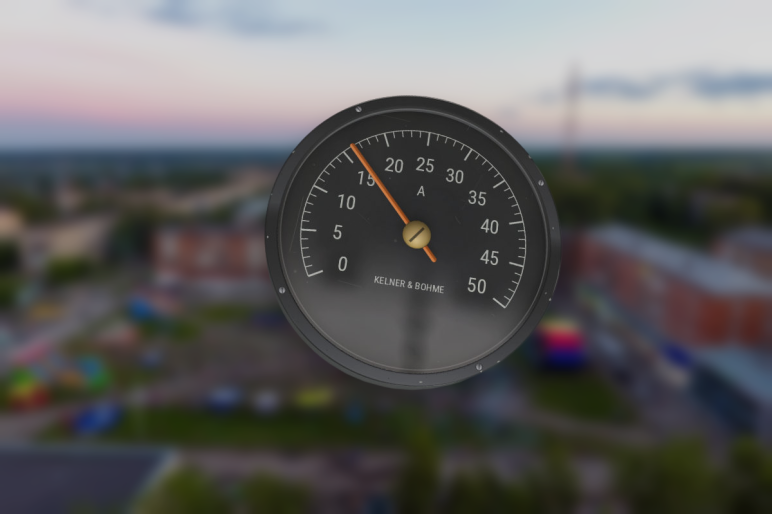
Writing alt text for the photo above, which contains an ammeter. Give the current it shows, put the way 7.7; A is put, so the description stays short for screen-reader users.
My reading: 16; A
